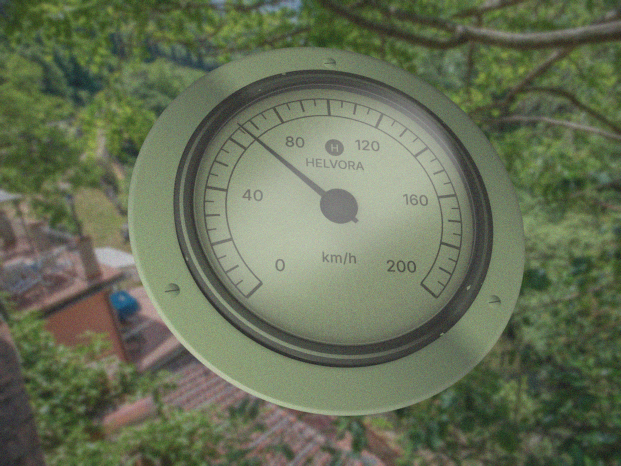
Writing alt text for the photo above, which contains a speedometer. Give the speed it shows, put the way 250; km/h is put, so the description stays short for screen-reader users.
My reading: 65; km/h
